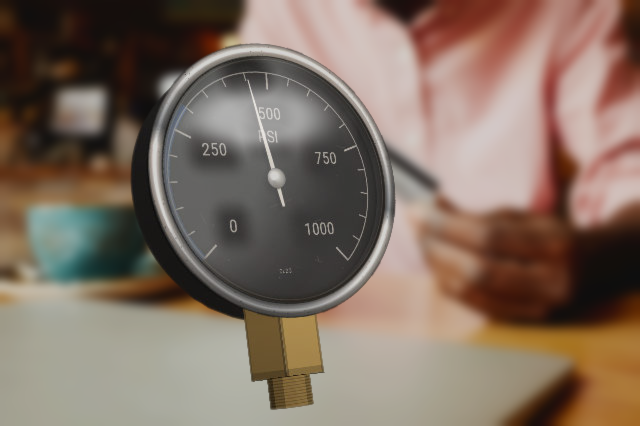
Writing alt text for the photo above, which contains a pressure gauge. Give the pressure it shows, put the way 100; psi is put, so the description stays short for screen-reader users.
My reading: 450; psi
